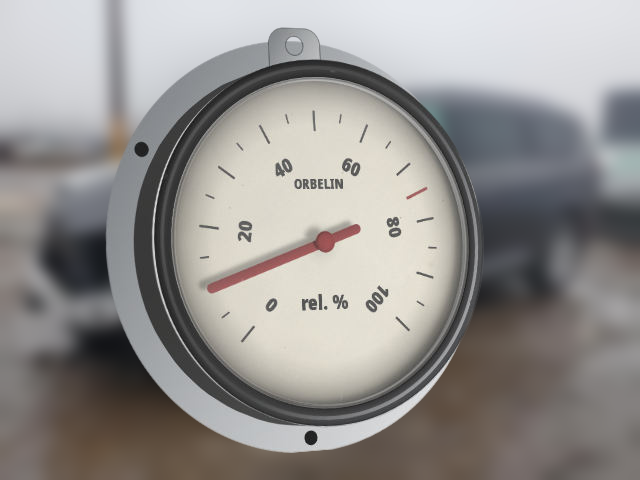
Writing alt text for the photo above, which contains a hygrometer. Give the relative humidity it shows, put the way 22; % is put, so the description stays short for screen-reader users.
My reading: 10; %
